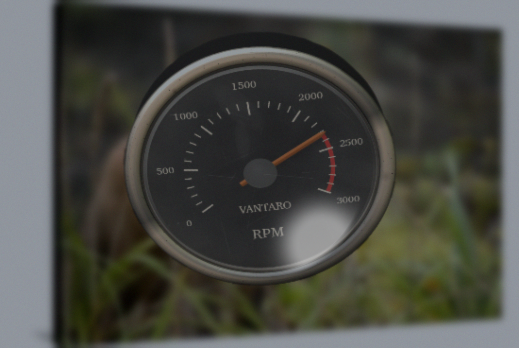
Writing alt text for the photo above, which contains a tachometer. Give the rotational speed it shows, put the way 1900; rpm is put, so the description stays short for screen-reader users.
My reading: 2300; rpm
